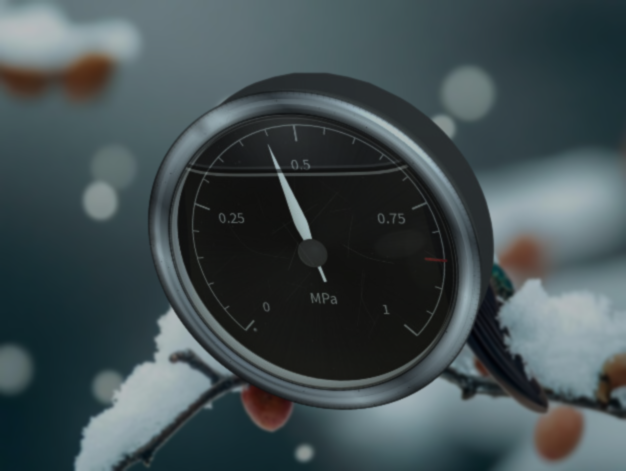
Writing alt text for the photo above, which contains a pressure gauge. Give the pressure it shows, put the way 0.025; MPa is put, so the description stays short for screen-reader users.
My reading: 0.45; MPa
